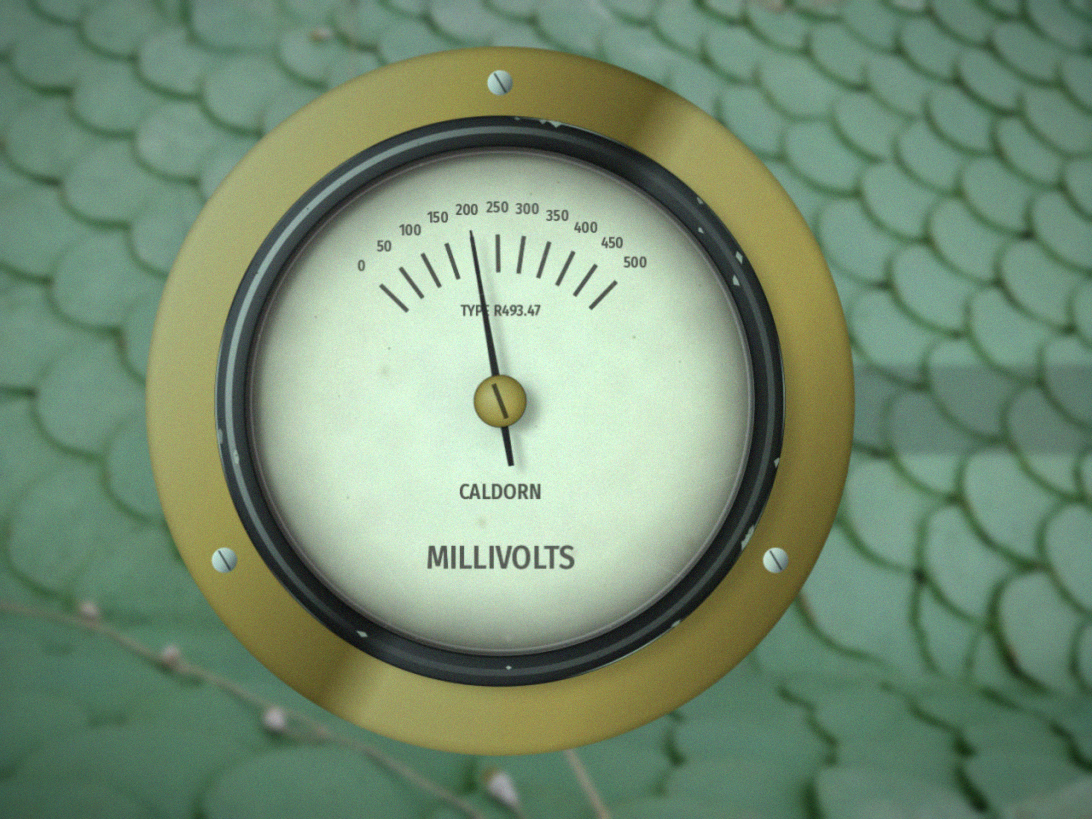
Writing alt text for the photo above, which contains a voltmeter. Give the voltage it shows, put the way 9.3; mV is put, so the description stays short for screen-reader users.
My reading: 200; mV
